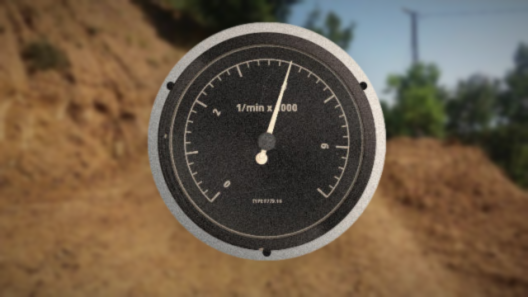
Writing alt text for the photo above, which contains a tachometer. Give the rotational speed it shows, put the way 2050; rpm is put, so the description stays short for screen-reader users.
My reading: 4000; rpm
